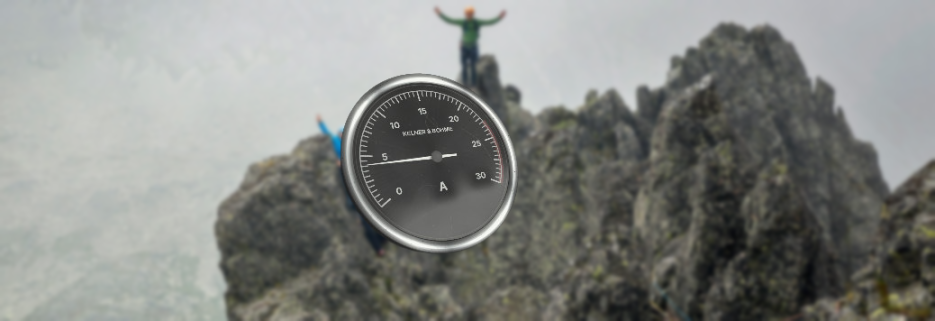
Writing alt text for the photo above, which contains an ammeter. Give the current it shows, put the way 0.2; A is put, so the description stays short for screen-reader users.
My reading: 4; A
